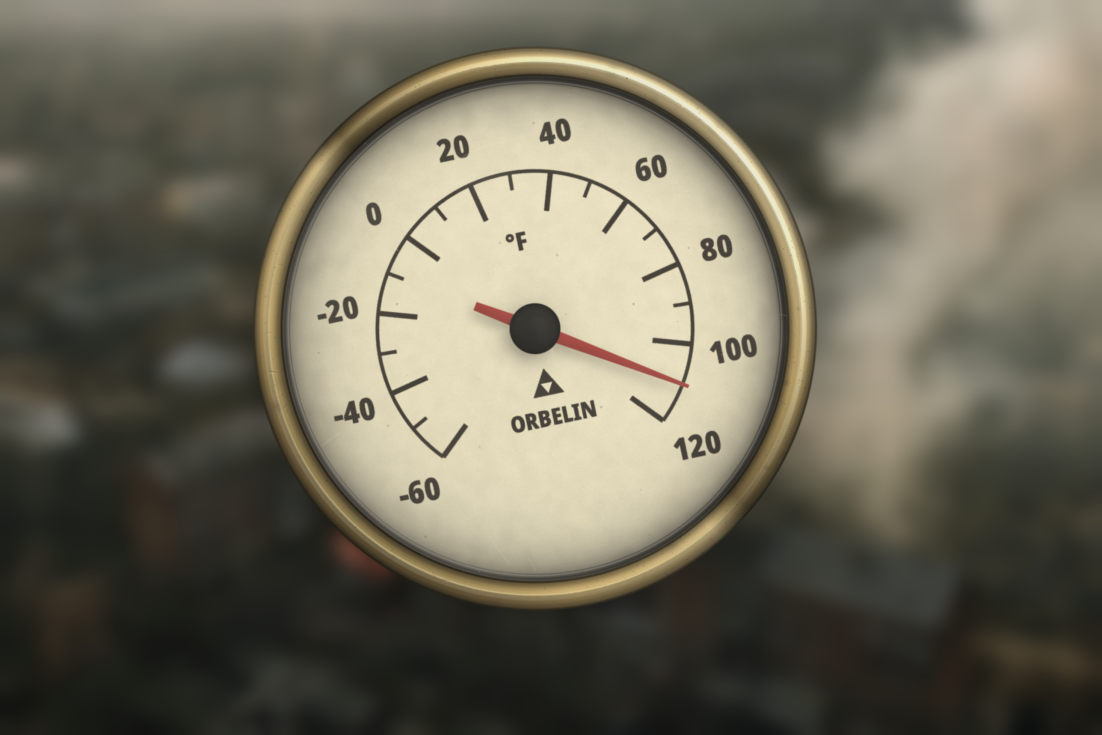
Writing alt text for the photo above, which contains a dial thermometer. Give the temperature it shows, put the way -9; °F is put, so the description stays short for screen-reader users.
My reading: 110; °F
